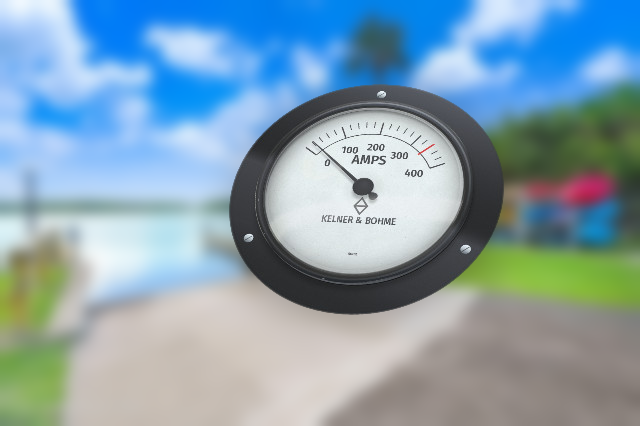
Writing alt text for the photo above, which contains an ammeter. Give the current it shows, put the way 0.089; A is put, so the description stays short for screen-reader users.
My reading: 20; A
